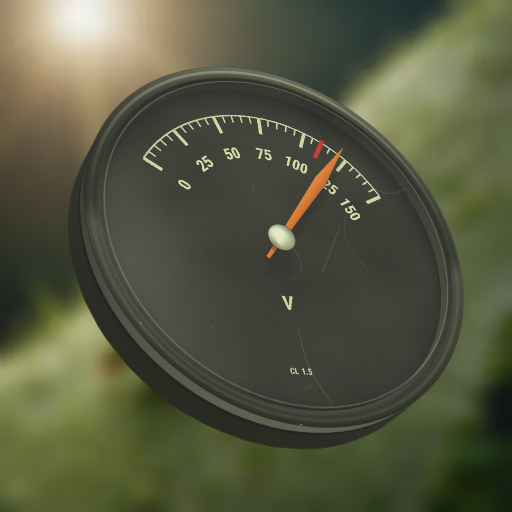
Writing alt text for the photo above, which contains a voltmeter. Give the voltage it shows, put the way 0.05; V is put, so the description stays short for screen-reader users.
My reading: 120; V
